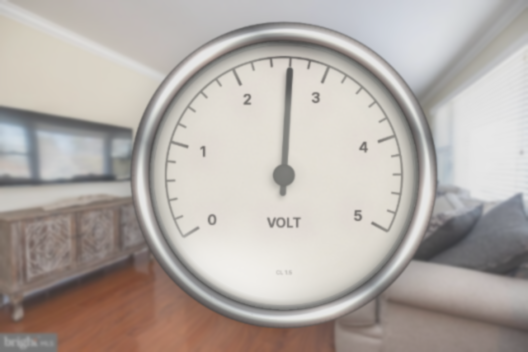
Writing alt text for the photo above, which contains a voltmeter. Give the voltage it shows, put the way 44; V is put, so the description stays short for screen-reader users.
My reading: 2.6; V
